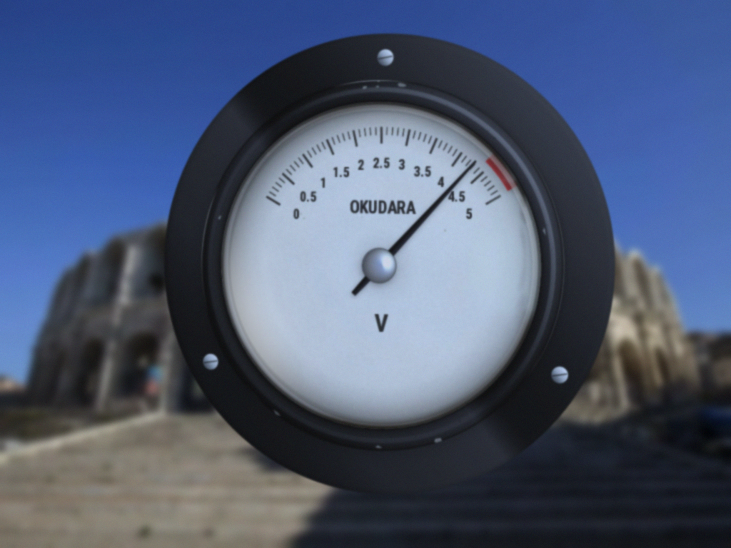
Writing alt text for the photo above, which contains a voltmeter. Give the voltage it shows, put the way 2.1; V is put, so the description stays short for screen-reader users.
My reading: 4.3; V
